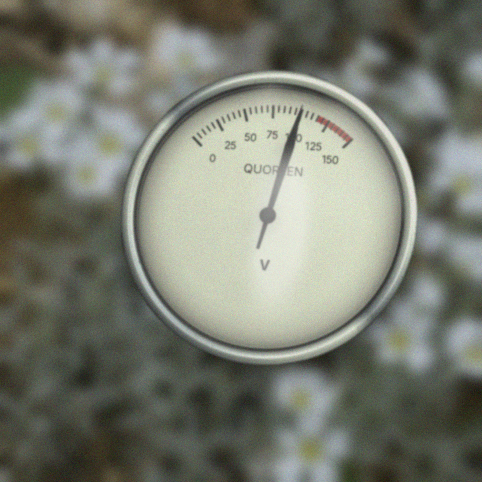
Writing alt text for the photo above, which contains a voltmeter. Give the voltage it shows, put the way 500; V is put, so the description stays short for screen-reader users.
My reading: 100; V
